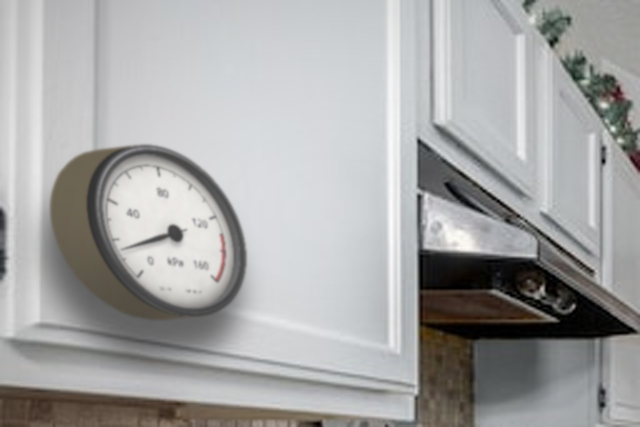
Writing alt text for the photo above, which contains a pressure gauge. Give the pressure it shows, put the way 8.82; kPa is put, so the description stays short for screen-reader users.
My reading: 15; kPa
